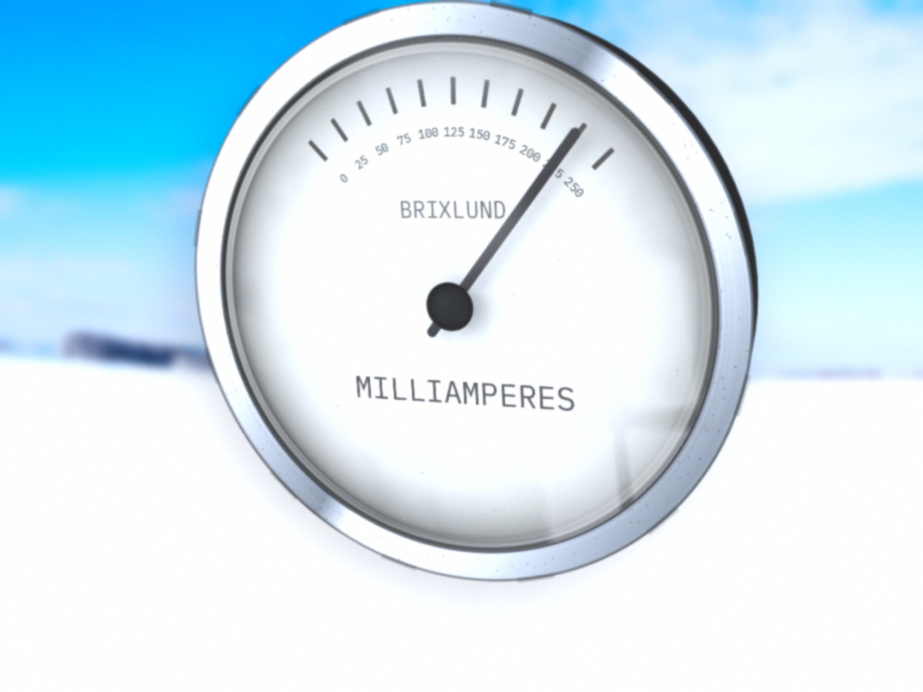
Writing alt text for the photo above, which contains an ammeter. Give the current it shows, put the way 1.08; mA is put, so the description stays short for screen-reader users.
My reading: 225; mA
